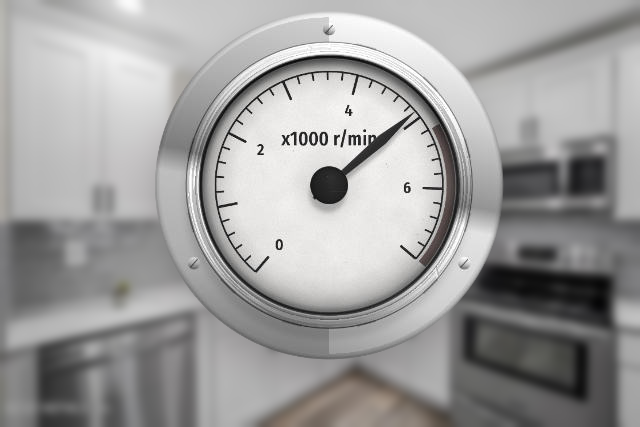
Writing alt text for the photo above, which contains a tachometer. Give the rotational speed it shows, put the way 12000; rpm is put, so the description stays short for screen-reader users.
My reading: 4900; rpm
